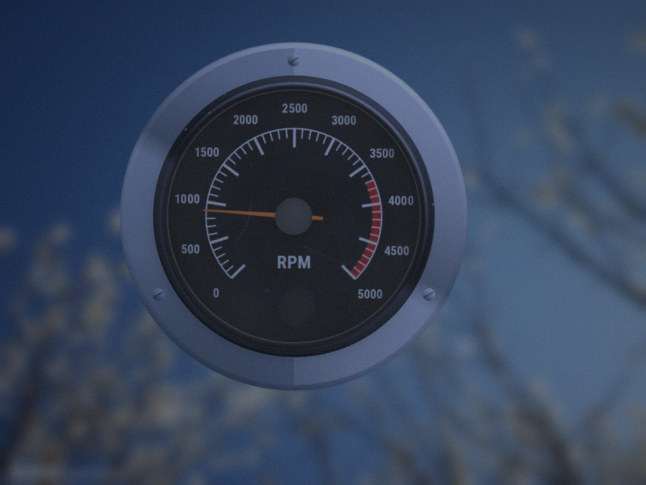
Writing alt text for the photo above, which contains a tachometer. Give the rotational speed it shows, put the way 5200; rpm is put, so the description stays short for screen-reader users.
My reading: 900; rpm
